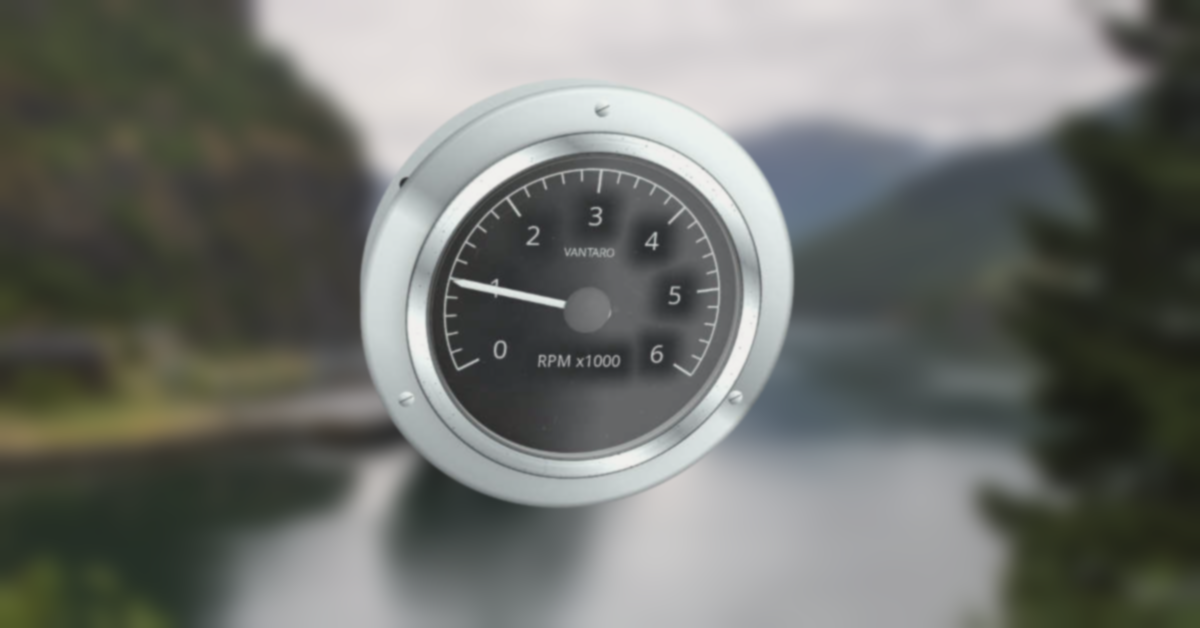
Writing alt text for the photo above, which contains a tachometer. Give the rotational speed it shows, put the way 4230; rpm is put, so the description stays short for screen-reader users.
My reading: 1000; rpm
